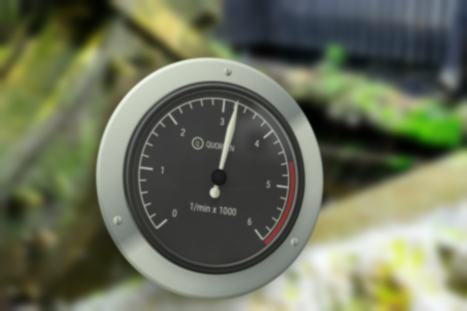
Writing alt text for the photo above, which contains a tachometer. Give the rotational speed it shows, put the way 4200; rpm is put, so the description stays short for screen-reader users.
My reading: 3200; rpm
